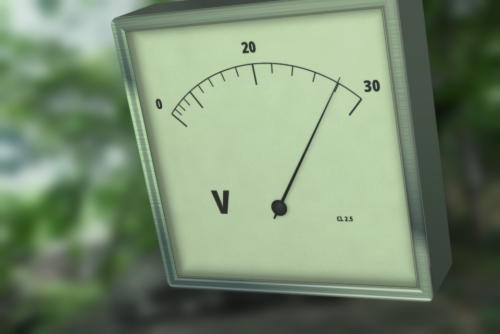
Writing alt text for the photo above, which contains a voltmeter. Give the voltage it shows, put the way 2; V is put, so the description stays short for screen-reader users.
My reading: 28; V
